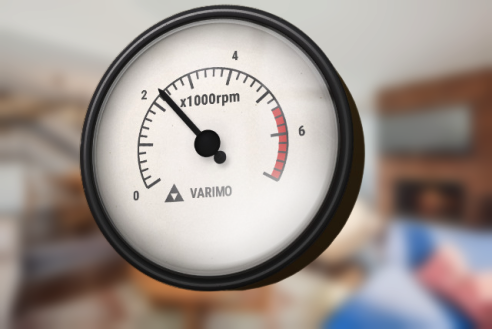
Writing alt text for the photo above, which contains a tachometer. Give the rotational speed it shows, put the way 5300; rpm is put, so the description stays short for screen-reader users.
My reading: 2300; rpm
